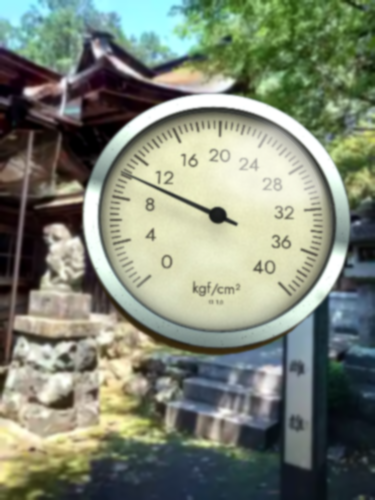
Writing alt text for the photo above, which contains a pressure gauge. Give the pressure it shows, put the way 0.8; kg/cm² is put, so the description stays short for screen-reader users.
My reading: 10; kg/cm²
